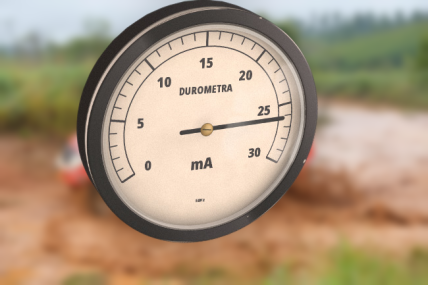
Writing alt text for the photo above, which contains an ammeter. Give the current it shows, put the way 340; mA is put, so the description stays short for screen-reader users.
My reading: 26; mA
